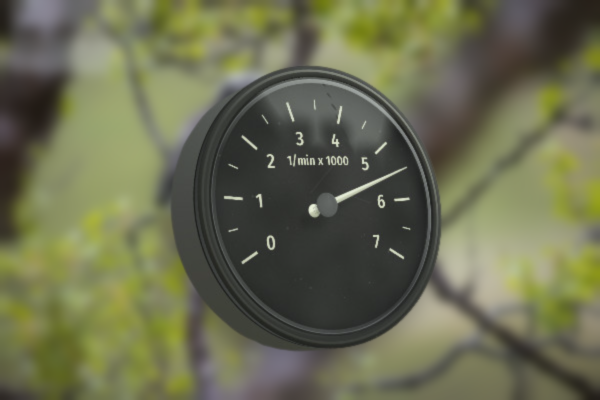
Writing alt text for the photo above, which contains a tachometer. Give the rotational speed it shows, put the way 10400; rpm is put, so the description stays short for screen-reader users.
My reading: 5500; rpm
